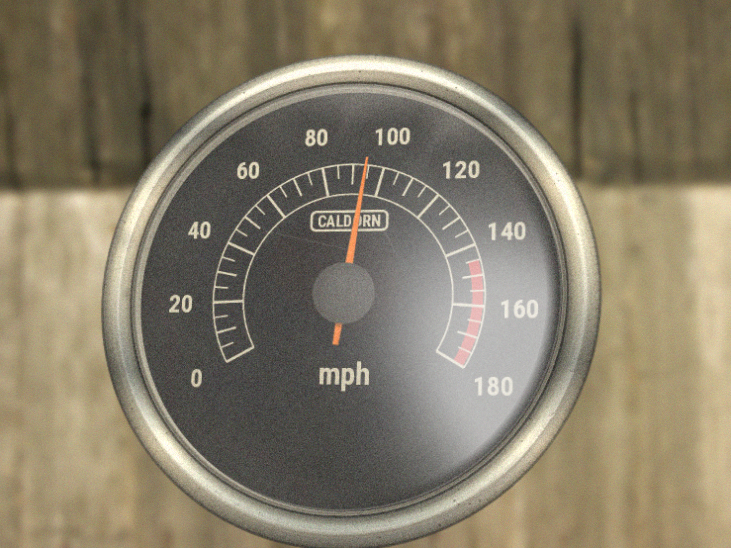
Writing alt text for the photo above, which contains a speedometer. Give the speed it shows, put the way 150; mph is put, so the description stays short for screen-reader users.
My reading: 95; mph
